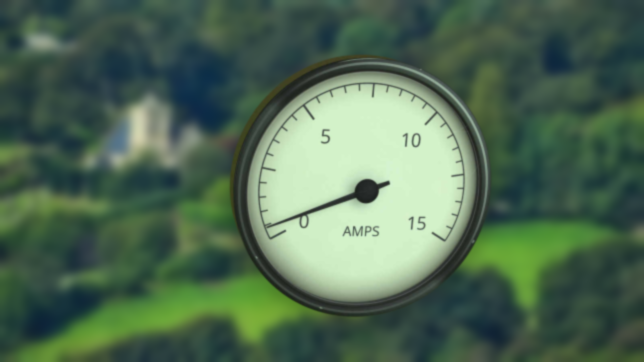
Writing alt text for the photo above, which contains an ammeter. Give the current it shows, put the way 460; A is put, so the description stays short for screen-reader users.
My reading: 0.5; A
